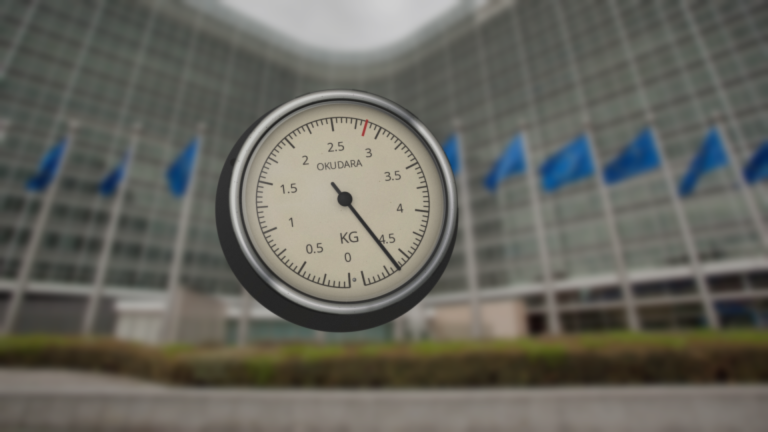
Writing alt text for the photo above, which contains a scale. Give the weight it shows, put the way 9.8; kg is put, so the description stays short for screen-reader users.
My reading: 4.65; kg
